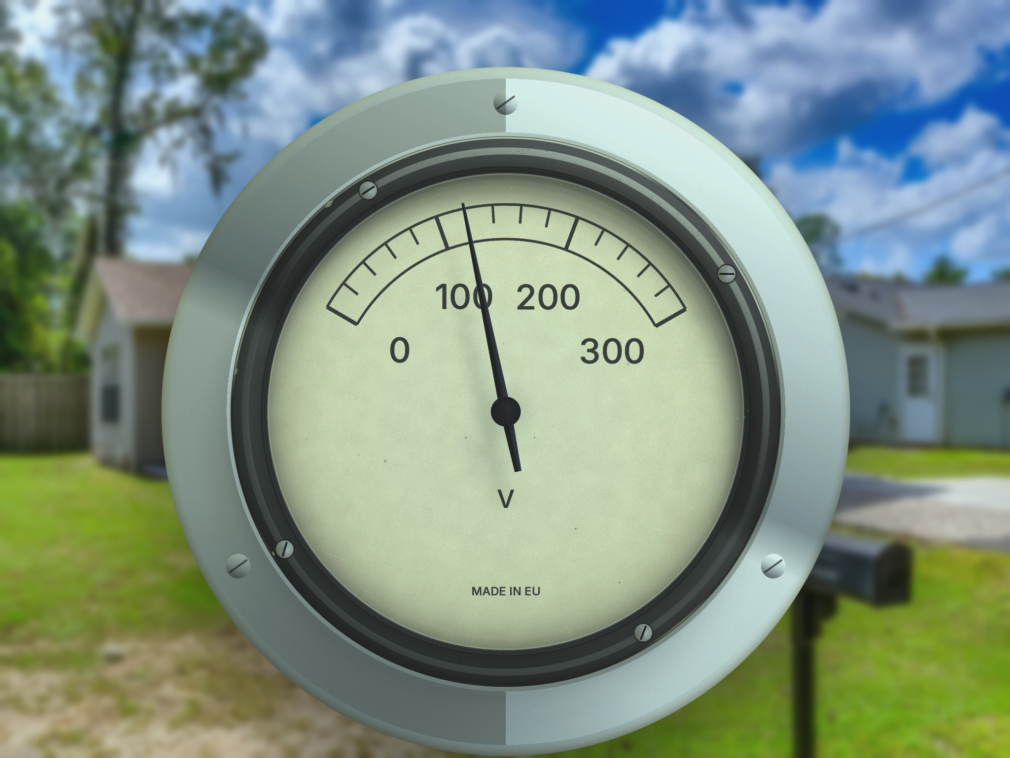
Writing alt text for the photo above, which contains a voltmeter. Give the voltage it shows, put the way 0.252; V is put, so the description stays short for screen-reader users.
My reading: 120; V
